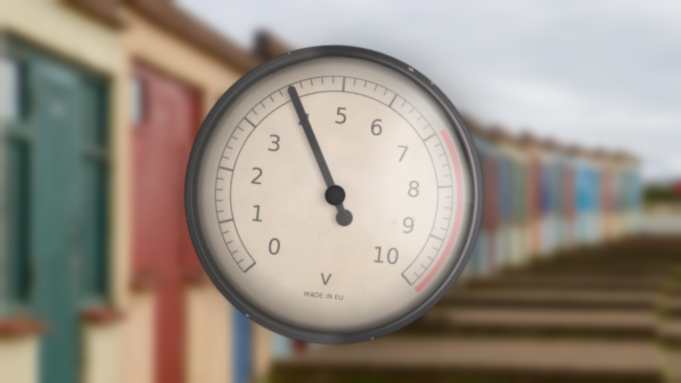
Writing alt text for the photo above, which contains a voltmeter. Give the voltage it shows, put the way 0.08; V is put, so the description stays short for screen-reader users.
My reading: 4; V
